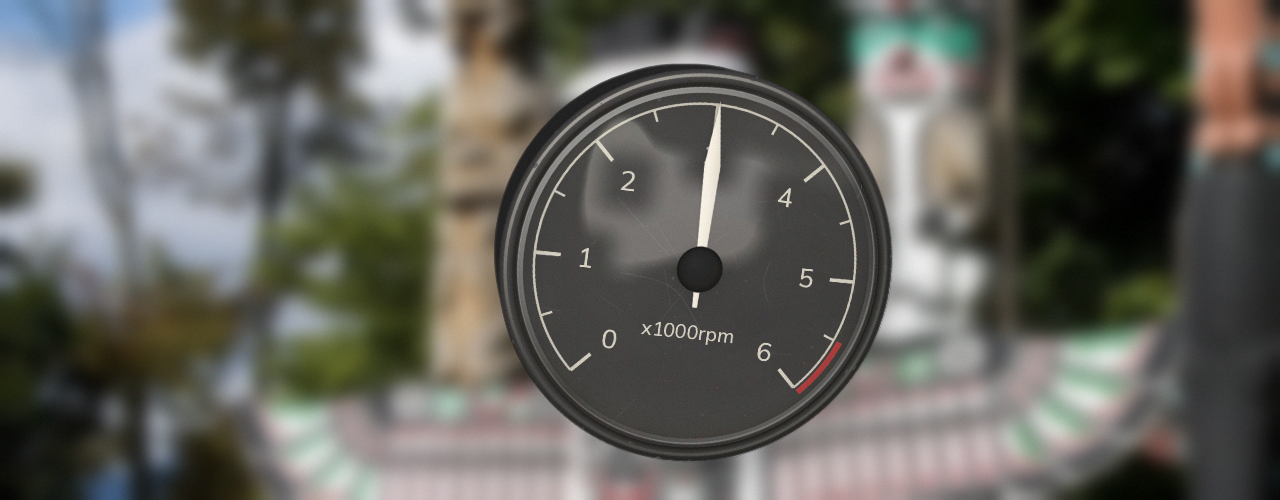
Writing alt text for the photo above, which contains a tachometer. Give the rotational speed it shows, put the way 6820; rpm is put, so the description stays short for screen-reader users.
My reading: 3000; rpm
